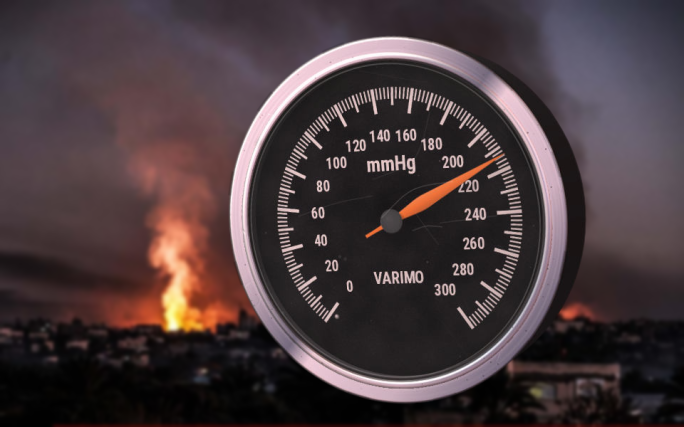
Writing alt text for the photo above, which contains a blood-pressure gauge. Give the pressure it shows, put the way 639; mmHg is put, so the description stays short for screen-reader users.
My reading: 214; mmHg
